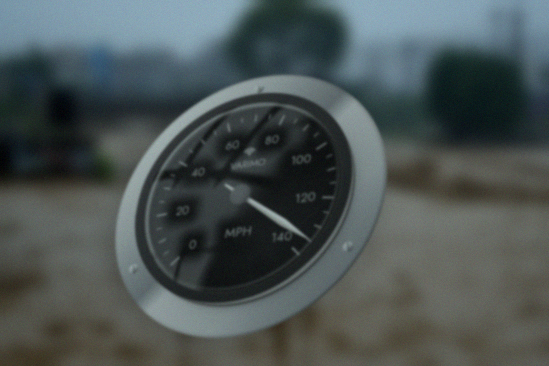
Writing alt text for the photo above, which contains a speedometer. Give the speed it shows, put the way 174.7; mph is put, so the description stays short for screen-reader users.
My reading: 135; mph
